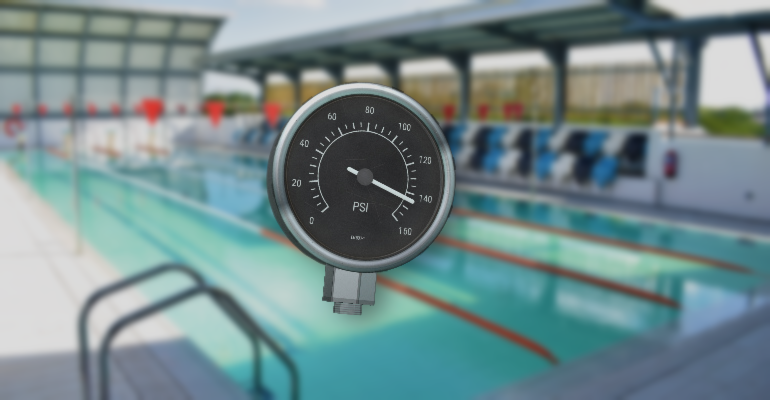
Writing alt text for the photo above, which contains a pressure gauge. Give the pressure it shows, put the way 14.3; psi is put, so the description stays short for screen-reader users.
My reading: 145; psi
